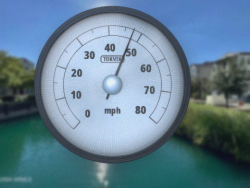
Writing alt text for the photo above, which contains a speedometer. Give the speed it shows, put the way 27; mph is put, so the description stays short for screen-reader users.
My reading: 47.5; mph
